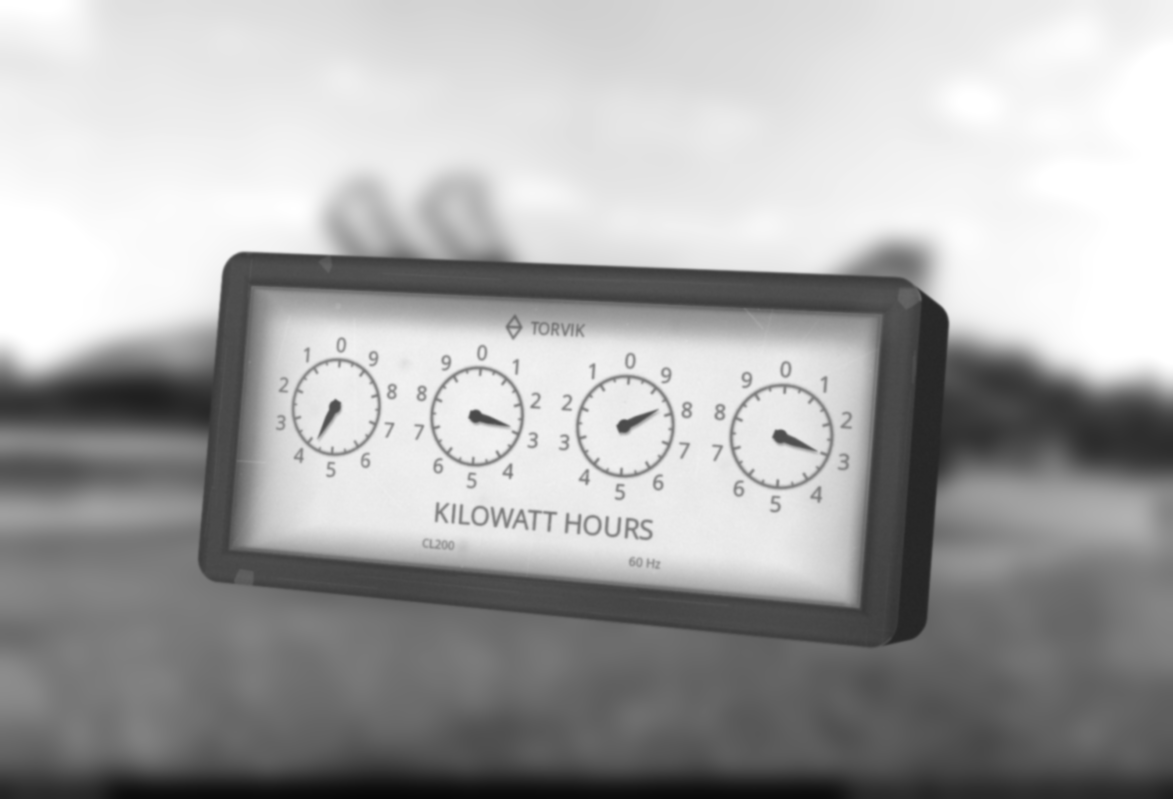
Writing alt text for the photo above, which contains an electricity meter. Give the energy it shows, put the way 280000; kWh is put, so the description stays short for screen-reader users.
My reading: 4283; kWh
